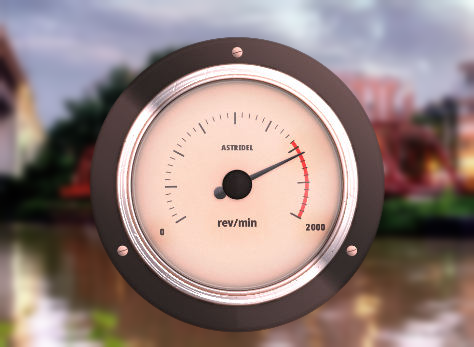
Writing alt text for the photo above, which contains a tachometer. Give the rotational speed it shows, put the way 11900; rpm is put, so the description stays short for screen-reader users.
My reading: 1550; rpm
